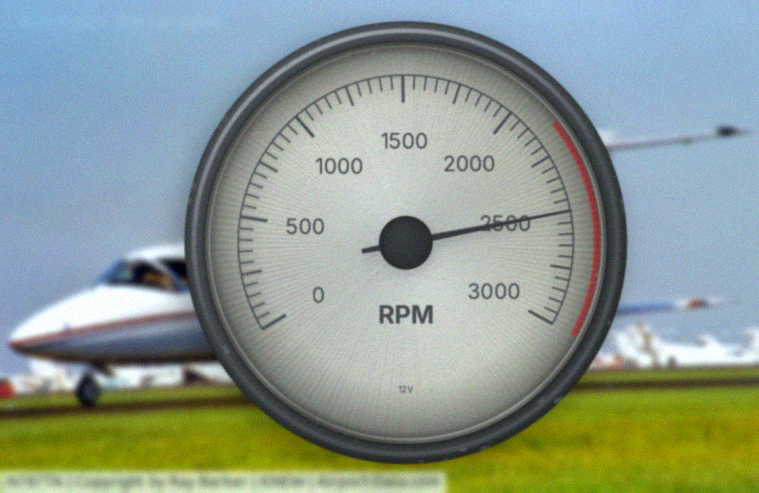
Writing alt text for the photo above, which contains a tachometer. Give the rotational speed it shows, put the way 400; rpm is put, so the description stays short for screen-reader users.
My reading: 2500; rpm
